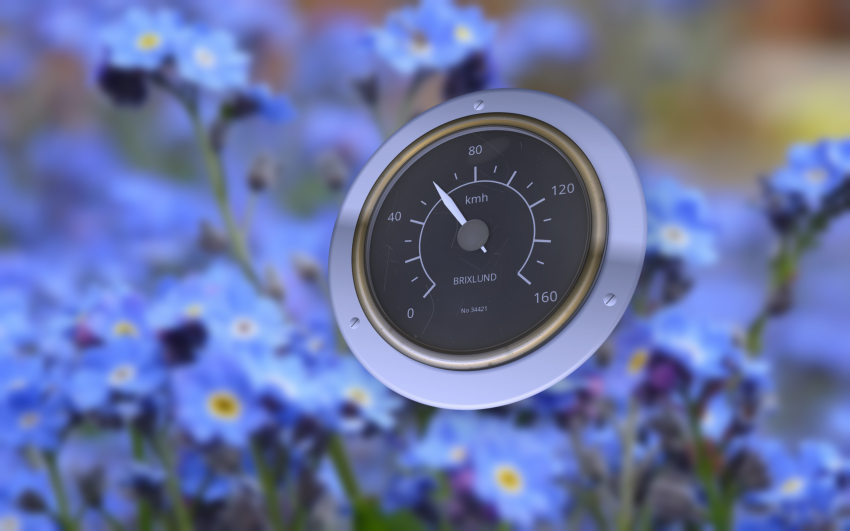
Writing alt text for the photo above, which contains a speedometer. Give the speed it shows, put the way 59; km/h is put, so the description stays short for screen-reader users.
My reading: 60; km/h
